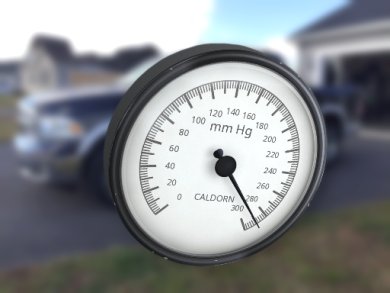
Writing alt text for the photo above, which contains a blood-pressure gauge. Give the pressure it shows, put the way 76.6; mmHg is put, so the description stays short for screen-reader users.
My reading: 290; mmHg
